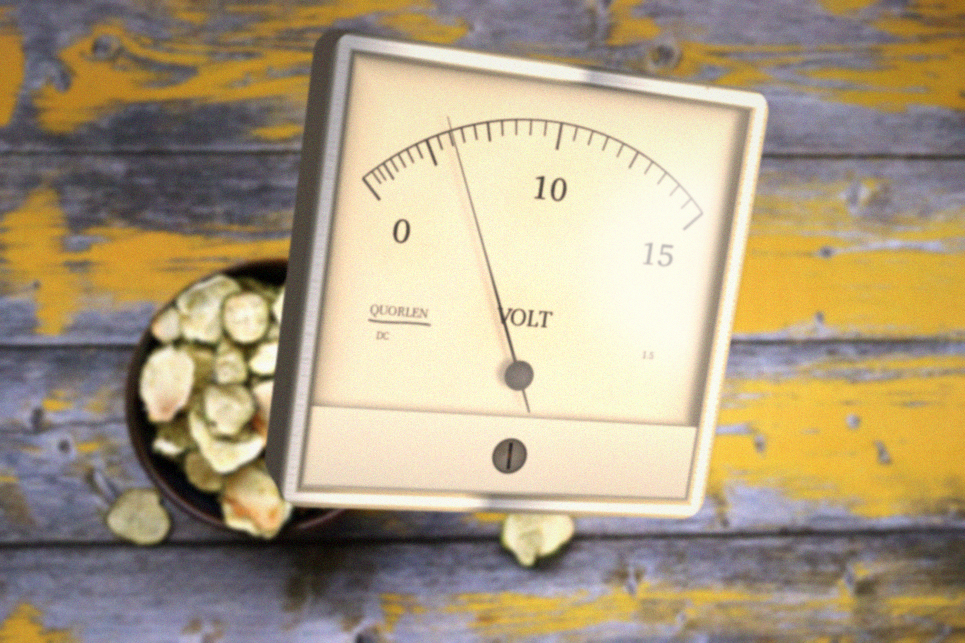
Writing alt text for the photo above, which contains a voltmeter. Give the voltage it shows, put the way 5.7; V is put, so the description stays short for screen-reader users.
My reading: 6; V
